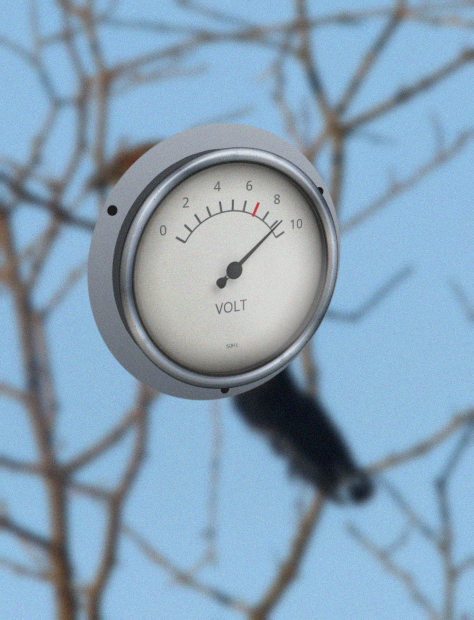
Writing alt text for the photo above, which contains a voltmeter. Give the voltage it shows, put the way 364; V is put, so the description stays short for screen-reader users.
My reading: 9; V
